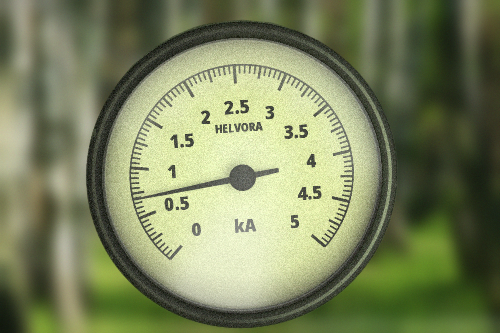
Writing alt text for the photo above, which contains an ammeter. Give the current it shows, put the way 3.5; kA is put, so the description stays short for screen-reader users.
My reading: 0.7; kA
